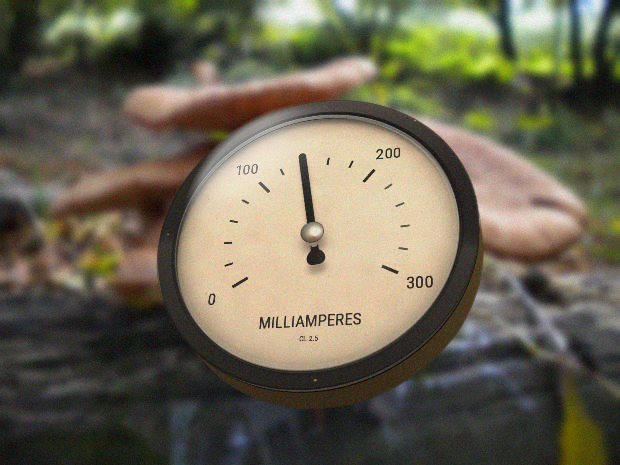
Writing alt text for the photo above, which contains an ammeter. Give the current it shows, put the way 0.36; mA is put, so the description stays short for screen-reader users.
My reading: 140; mA
